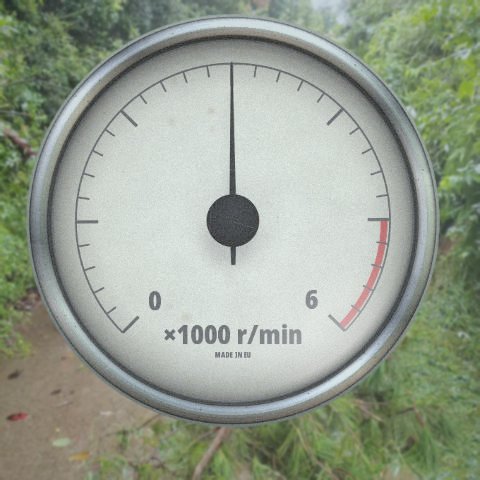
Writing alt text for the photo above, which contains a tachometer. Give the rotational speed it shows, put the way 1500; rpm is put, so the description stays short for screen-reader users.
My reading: 3000; rpm
